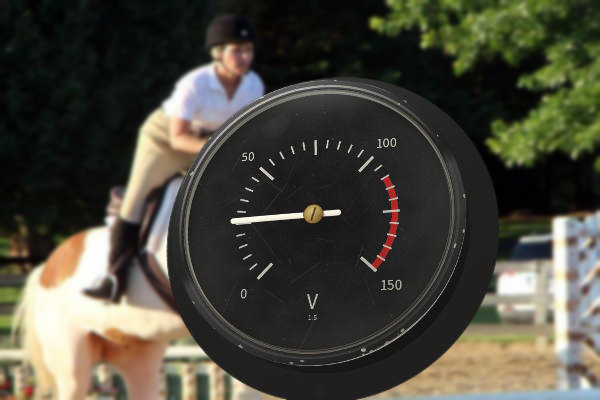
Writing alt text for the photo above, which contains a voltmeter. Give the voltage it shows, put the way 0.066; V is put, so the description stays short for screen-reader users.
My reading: 25; V
